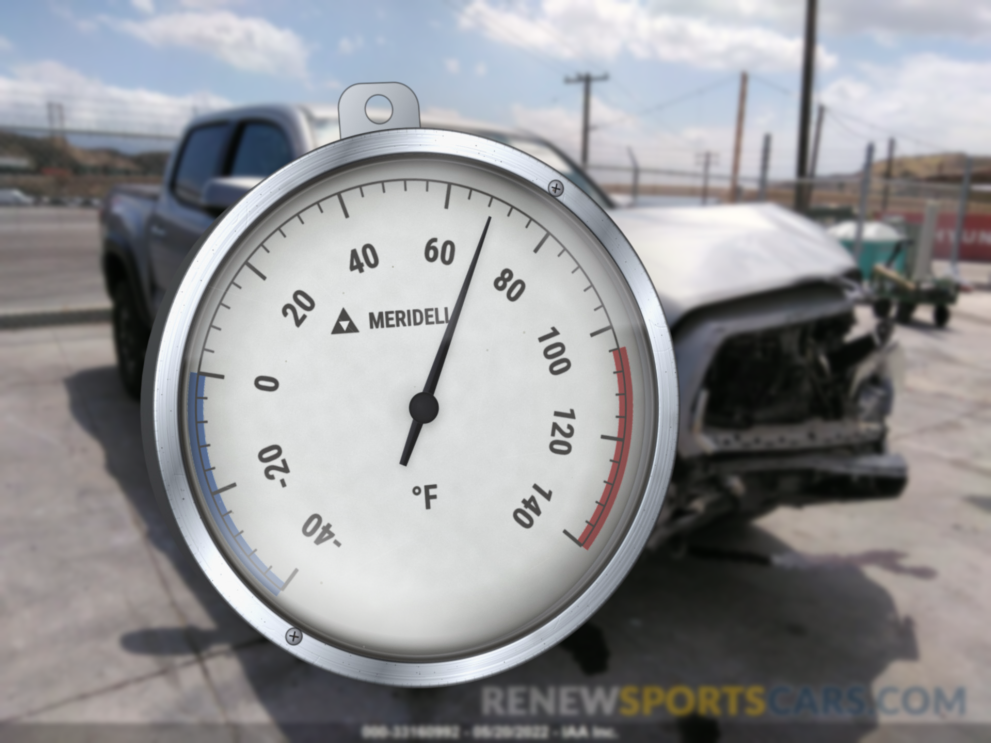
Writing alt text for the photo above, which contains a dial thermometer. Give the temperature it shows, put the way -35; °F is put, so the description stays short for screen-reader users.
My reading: 68; °F
